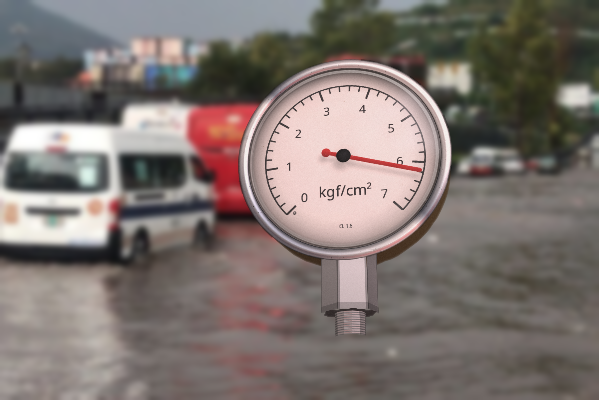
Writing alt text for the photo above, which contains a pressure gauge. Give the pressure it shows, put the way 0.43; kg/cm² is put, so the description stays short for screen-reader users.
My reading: 6.2; kg/cm²
